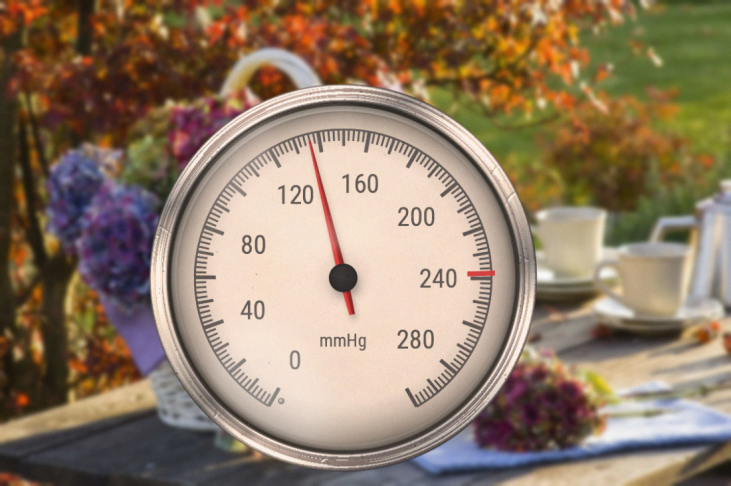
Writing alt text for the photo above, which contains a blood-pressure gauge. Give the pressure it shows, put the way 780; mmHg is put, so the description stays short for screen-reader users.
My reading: 136; mmHg
